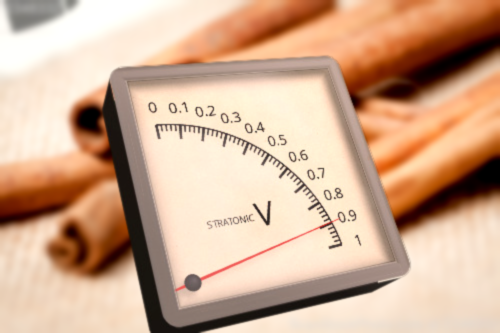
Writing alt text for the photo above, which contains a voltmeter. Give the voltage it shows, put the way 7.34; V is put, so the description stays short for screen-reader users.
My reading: 0.9; V
